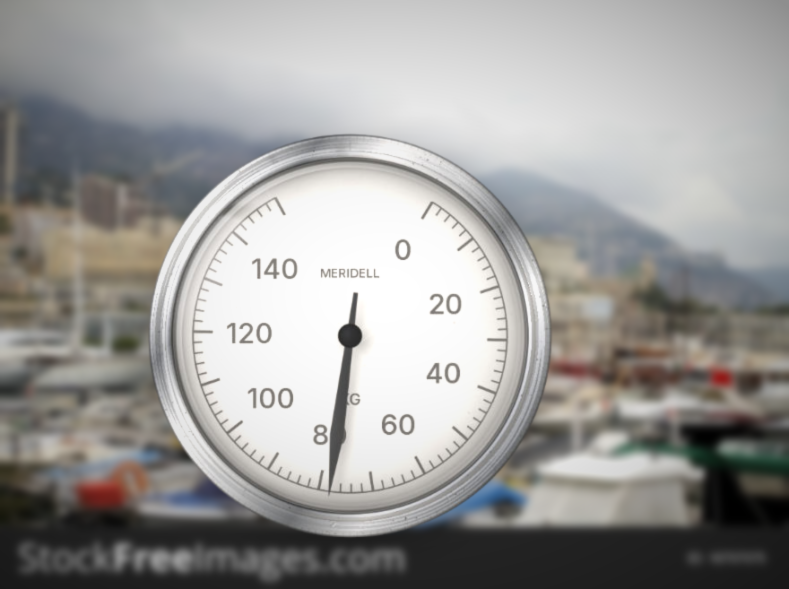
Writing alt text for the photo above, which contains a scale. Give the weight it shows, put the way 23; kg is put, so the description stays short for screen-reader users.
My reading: 78; kg
